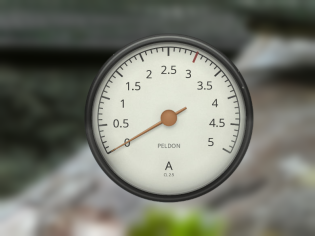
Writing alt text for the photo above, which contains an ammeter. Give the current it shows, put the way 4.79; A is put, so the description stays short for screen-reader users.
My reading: 0; A
